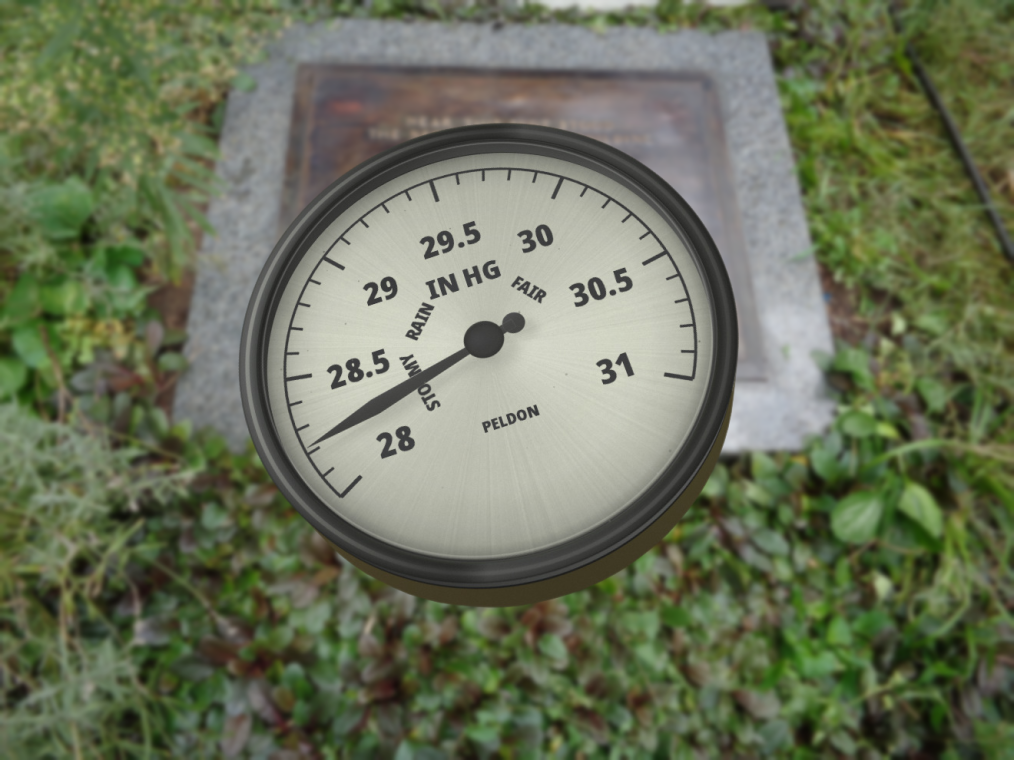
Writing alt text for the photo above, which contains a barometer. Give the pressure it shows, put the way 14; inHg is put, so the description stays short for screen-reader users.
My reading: 28.2; inHg
